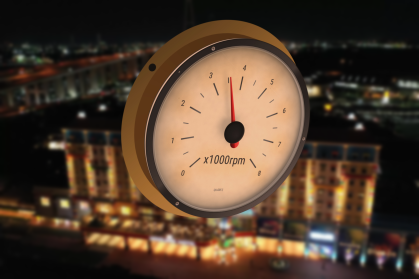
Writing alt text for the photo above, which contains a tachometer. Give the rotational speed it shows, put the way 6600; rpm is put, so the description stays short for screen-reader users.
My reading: 3500; rpm
